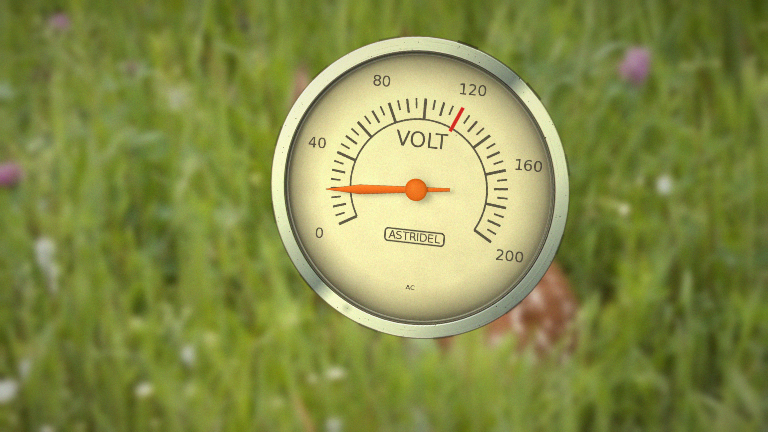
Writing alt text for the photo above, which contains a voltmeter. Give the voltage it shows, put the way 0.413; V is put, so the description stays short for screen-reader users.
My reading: 20; V
